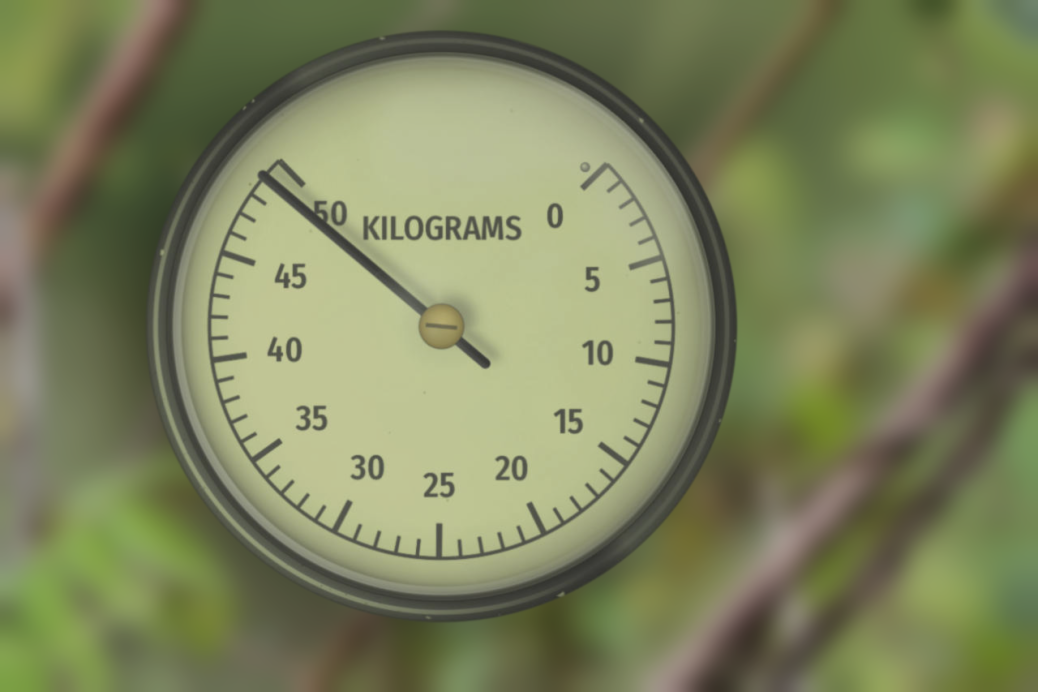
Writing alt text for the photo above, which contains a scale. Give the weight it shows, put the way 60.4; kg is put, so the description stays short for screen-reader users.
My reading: 49; kg
